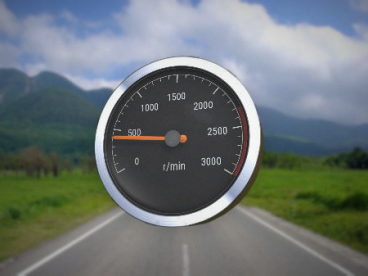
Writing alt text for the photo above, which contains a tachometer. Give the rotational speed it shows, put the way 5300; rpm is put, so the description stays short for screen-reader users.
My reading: 400; rpm
